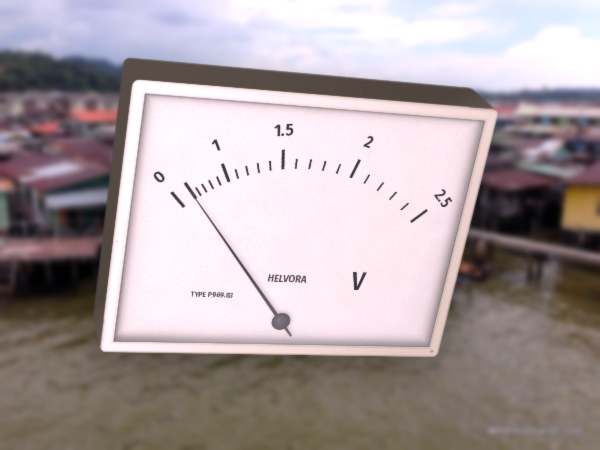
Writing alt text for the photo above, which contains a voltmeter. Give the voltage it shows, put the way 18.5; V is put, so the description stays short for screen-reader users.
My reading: 0.5; V
